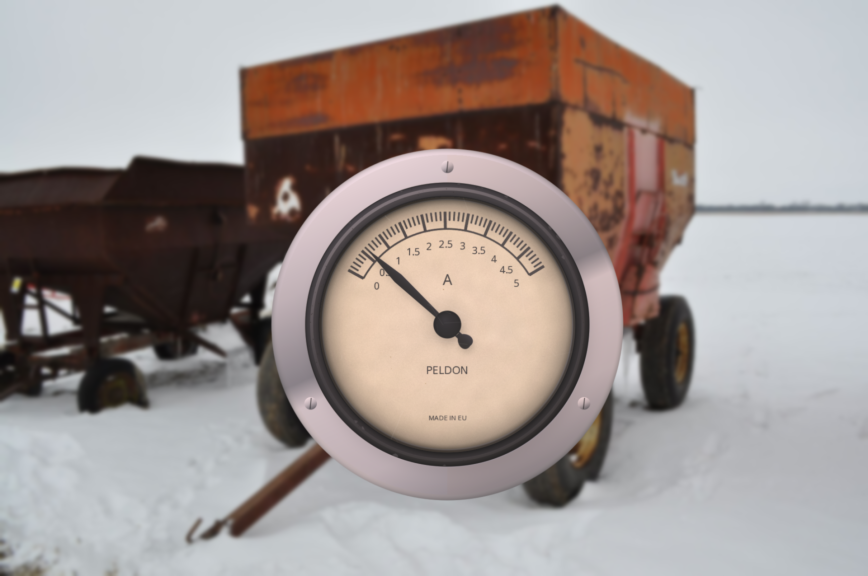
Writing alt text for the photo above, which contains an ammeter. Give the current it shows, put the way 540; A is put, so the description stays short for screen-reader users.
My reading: 0.6; A
